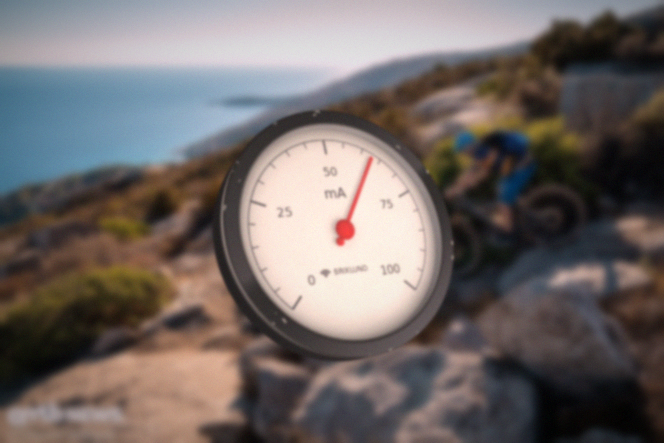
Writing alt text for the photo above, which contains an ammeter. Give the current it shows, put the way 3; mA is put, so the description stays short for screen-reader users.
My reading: 62.5; mA
